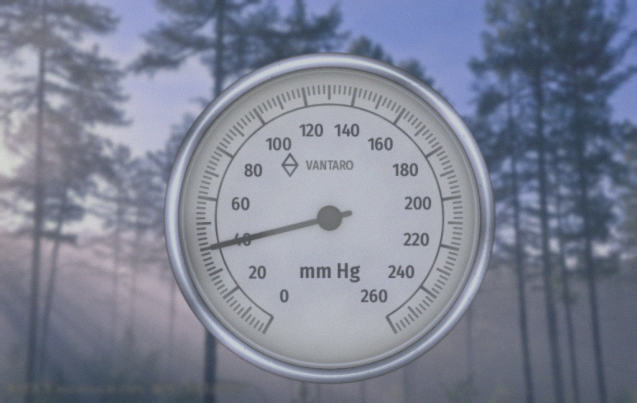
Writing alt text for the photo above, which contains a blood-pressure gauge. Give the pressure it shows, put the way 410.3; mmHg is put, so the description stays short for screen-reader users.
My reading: 40; mmHg
